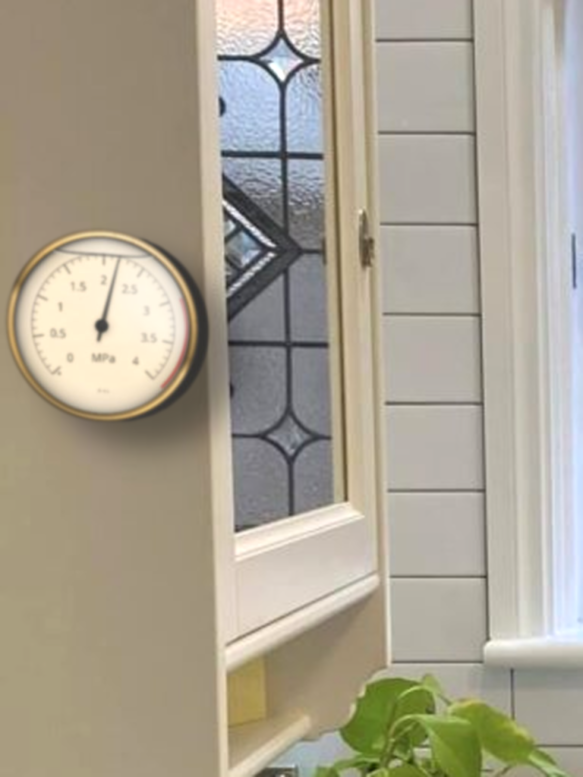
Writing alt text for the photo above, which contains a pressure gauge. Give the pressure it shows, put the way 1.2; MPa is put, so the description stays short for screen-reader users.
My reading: 2.2; MPa
